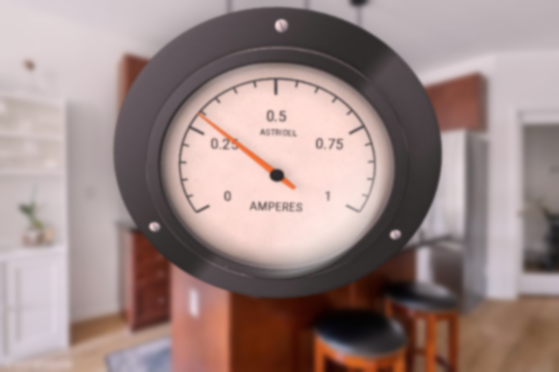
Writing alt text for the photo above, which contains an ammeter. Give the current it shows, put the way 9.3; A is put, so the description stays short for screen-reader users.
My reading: 0.3; A
